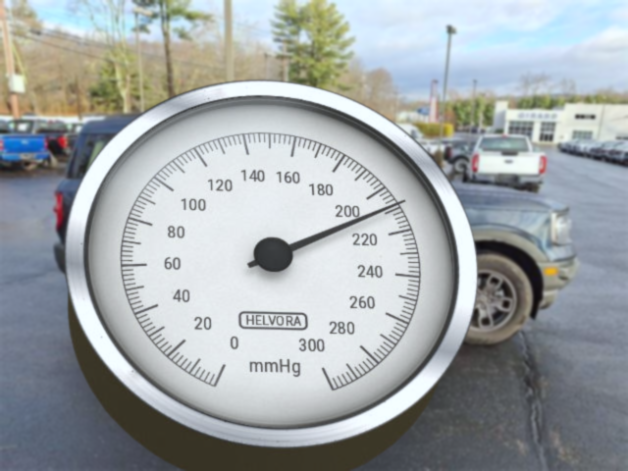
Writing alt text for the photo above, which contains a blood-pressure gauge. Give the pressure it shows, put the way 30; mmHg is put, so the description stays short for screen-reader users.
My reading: 210; mmHg
